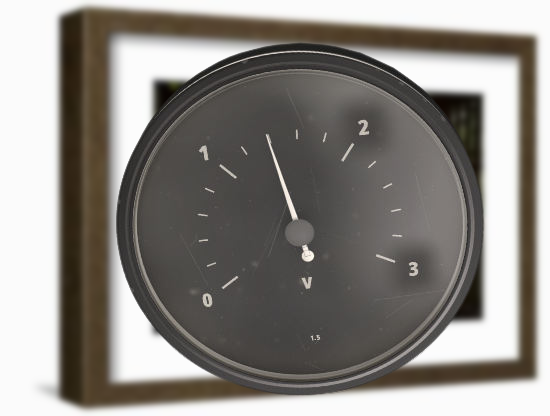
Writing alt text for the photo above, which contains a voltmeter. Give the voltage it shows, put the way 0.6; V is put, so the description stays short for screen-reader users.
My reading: 1.4; V
